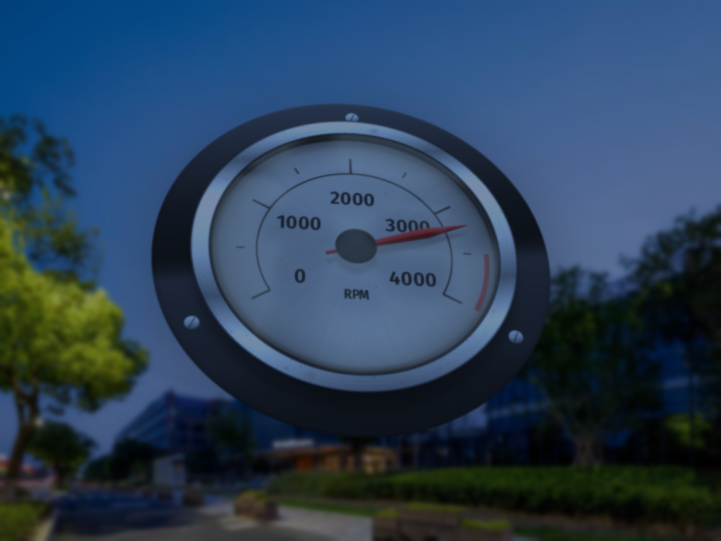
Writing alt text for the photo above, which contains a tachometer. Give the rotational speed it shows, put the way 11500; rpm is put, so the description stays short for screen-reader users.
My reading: 3250; rpm
